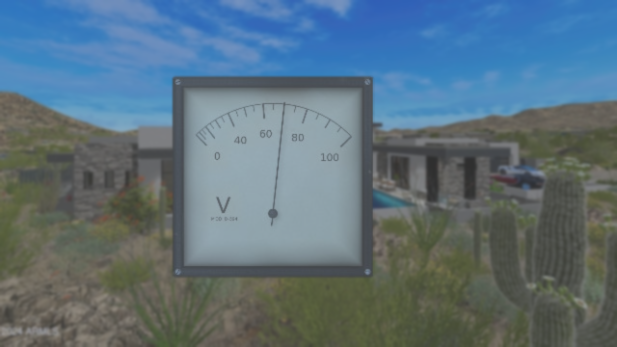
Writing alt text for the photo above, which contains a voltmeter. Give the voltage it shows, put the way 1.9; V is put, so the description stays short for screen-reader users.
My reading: 70; V
